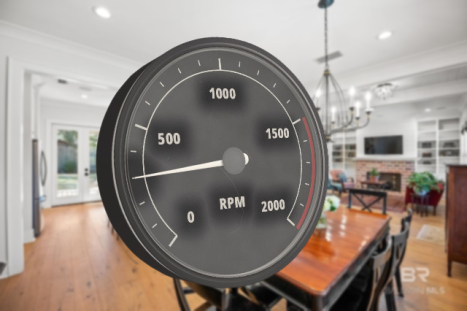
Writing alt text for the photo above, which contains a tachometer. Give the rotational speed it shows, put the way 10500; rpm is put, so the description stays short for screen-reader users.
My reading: 300; rpm
